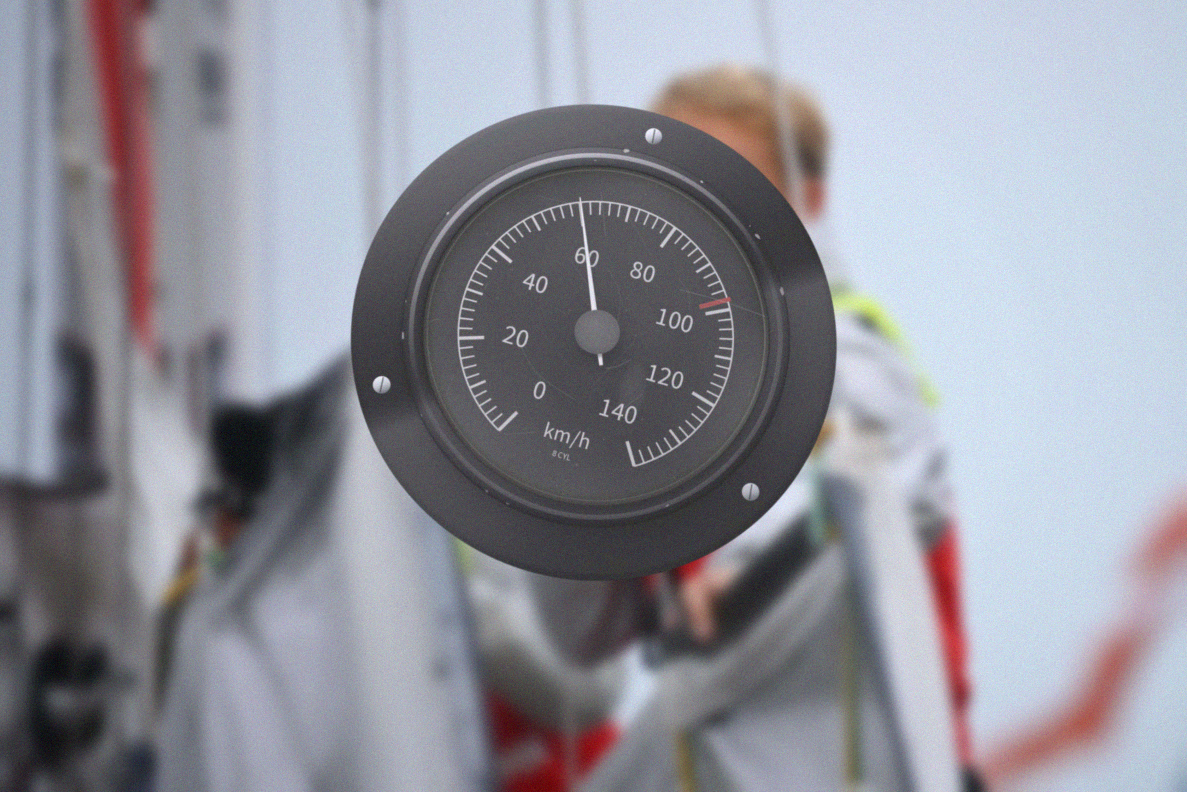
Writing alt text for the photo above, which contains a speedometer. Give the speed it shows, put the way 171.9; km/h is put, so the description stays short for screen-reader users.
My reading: 60; km/h
